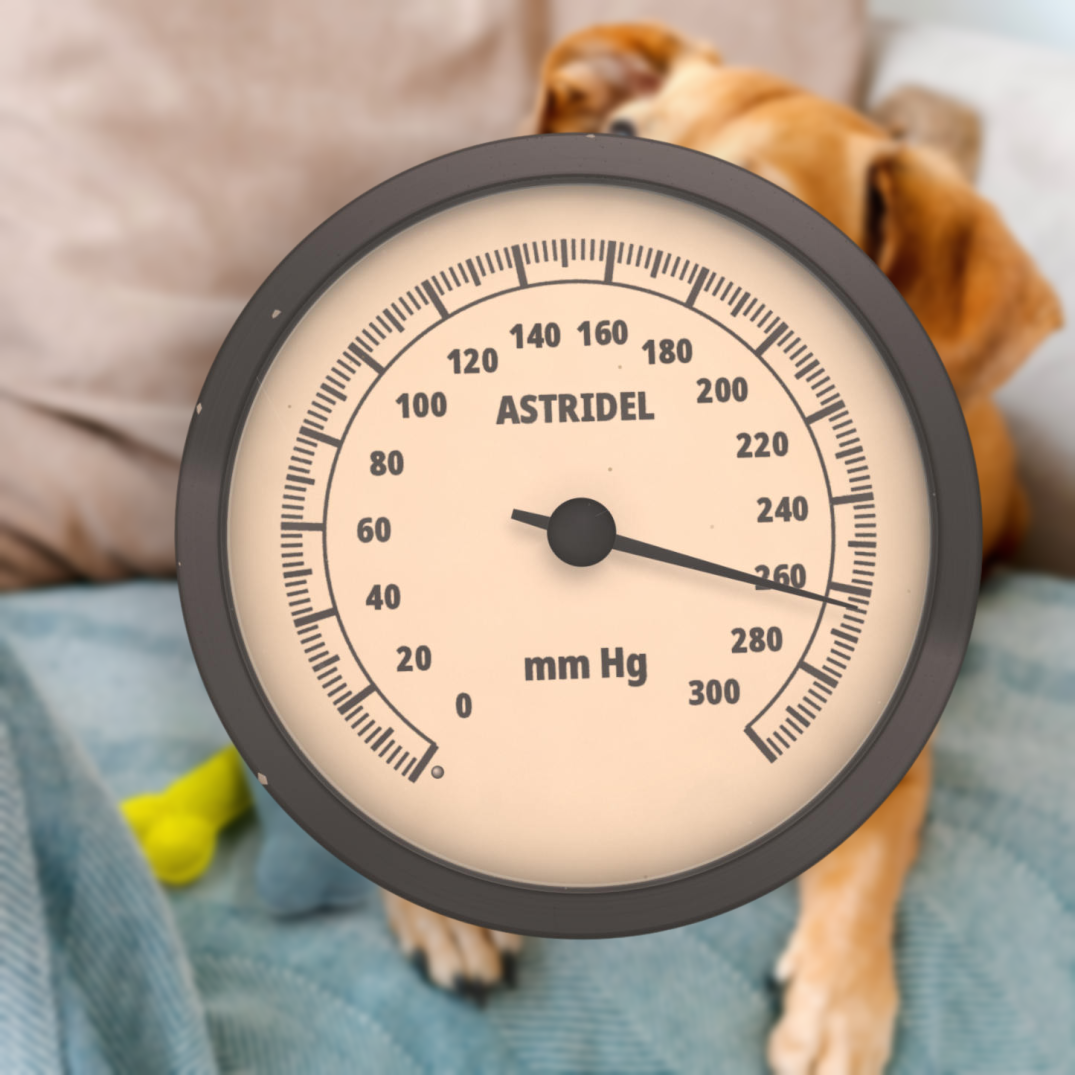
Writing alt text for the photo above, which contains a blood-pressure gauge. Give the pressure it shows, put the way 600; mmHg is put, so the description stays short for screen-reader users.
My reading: 264; mmHg
